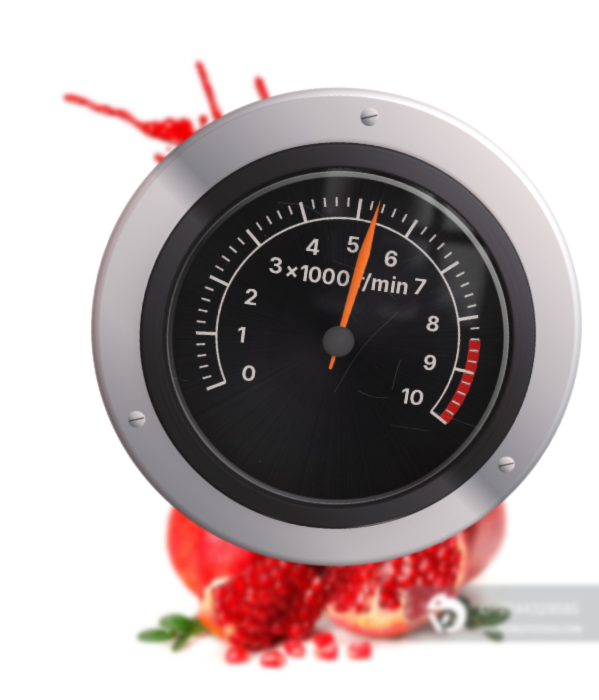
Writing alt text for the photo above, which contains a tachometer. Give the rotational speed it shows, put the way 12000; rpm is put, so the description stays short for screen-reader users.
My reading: 5300; rpm
